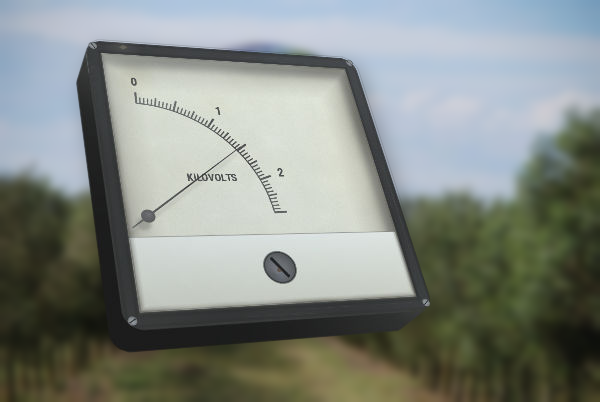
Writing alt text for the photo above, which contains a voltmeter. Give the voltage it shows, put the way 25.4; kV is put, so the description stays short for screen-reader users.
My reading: 1.5; kV
